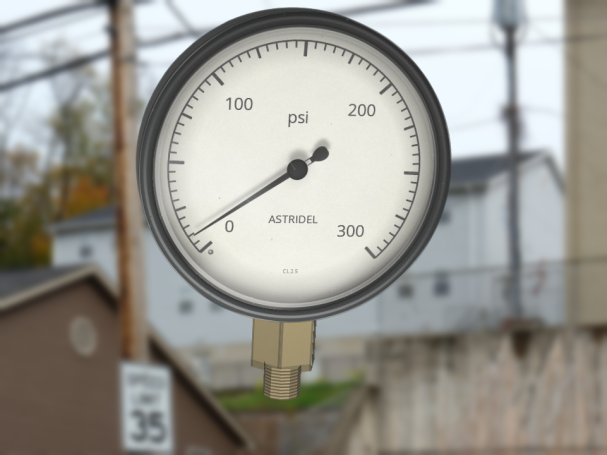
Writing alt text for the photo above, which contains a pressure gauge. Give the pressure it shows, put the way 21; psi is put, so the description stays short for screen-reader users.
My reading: 10; psi
